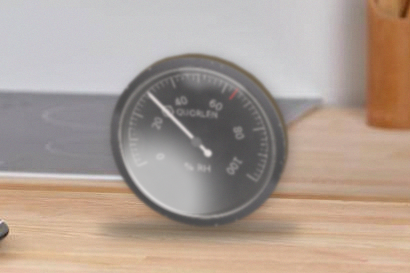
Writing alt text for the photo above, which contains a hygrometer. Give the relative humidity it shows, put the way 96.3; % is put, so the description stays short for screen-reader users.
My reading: 30; %
